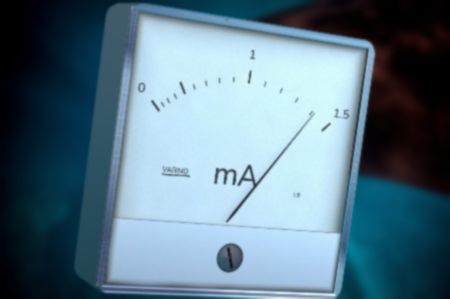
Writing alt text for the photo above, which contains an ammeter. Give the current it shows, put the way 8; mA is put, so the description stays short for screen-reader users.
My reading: 1.4; mA
